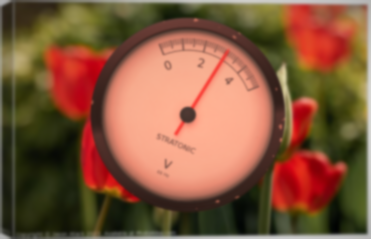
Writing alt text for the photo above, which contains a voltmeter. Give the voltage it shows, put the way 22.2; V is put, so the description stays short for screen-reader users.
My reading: 3; V
